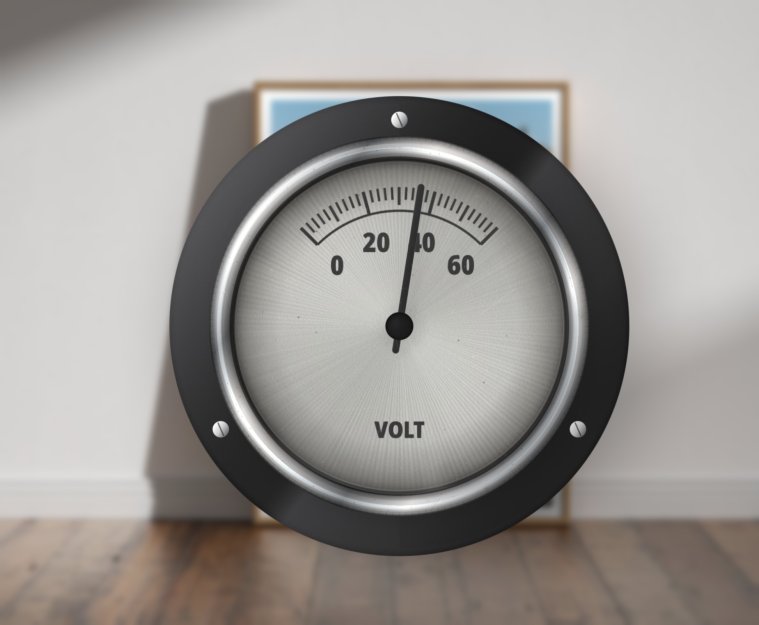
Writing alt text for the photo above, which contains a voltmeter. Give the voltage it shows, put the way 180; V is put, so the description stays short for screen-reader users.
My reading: 36; V
